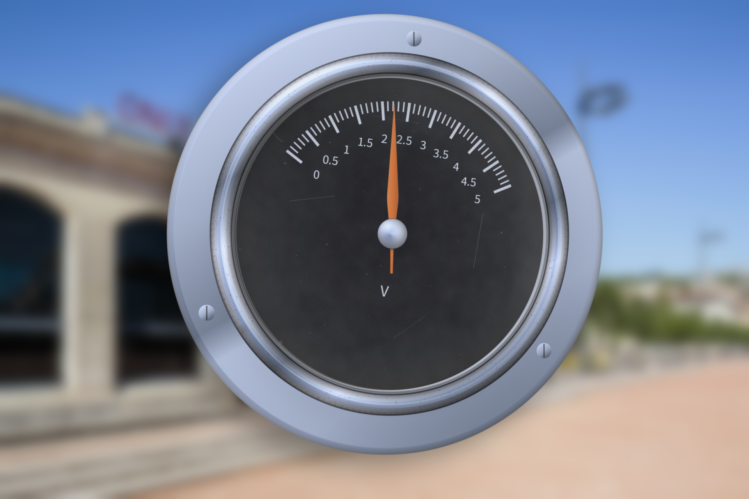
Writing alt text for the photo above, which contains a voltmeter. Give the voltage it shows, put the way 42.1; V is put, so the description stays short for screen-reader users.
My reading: 2.2; V
